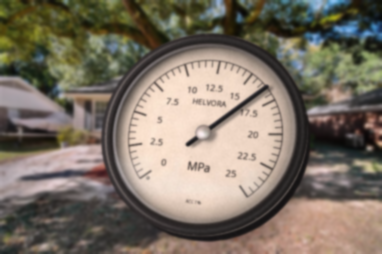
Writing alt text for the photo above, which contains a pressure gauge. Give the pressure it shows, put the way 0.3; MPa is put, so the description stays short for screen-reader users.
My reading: 16.5; MPa
